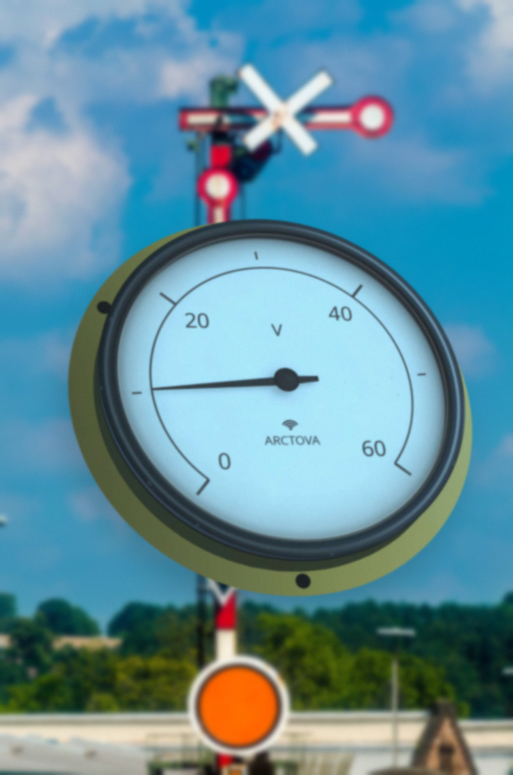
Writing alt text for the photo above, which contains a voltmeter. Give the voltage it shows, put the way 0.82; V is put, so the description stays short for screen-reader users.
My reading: 10; V
